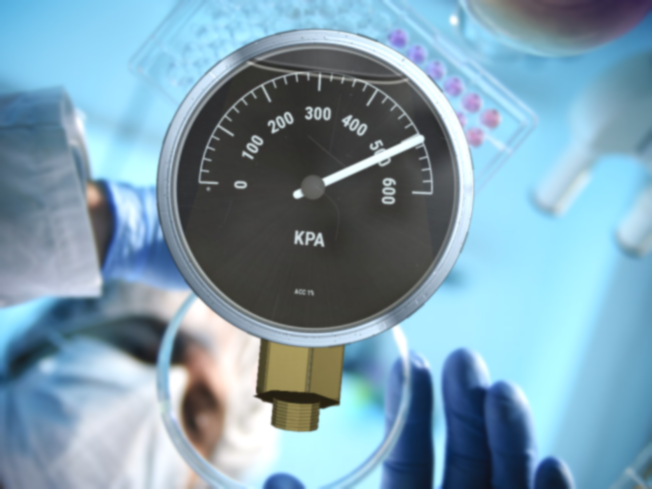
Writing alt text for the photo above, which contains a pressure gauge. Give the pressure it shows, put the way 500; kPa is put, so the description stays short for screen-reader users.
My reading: 510; kPa
